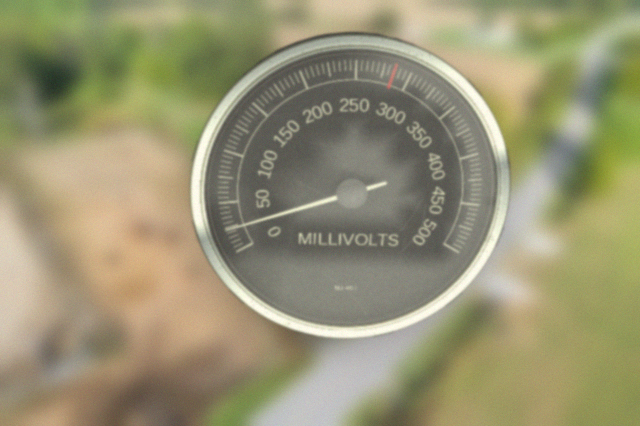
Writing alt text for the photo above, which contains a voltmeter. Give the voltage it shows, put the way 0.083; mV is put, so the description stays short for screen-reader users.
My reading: 25; mV
